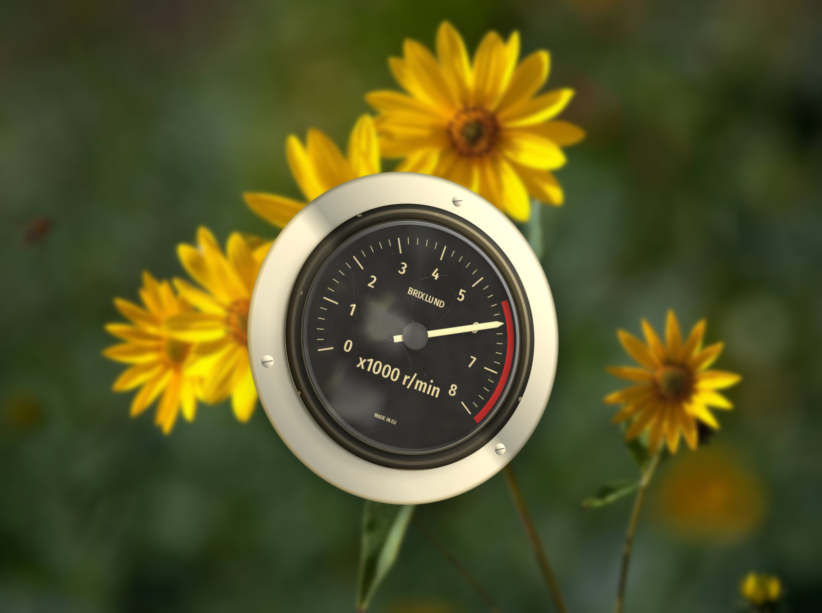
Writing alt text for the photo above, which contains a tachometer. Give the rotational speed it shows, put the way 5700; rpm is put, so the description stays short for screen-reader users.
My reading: 6000; rpm
